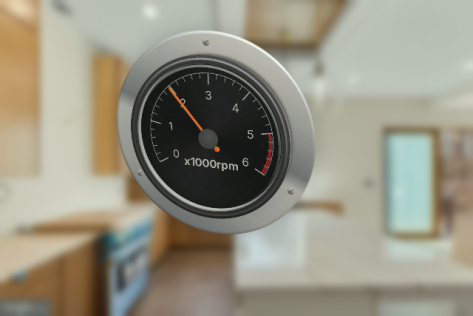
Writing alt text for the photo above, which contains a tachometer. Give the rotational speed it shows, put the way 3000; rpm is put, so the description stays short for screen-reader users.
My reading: 2000; rpm
